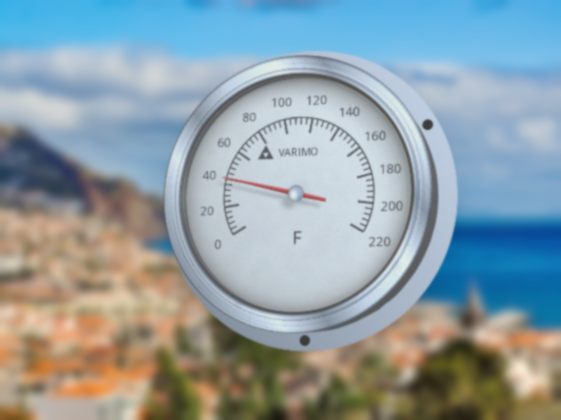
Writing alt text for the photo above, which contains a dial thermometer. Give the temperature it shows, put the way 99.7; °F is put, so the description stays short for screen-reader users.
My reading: 40; °F
